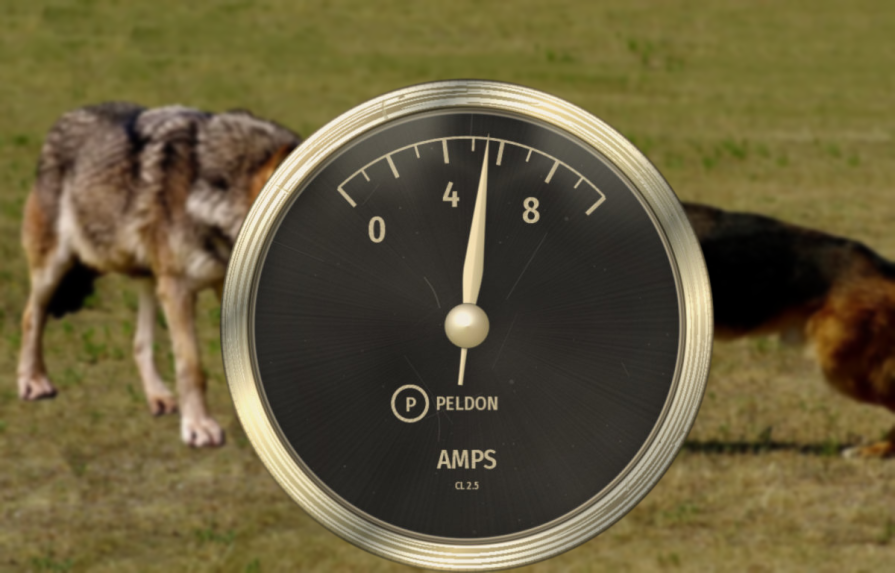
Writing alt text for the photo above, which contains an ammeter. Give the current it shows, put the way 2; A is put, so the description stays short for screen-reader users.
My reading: 5.5; A
